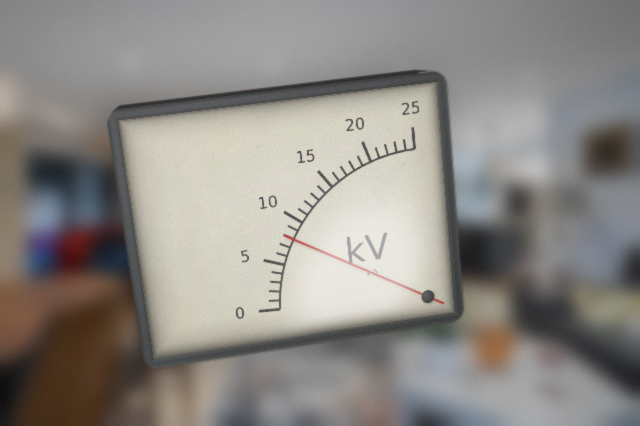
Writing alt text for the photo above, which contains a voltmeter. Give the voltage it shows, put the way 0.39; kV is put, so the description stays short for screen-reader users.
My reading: 8; kV
